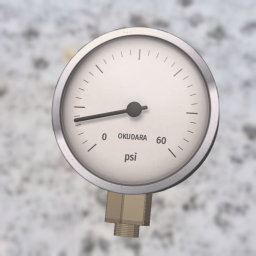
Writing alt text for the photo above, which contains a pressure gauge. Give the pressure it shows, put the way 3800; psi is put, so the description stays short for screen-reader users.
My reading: 7; psi
